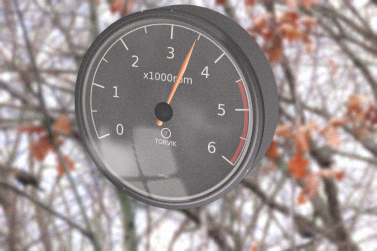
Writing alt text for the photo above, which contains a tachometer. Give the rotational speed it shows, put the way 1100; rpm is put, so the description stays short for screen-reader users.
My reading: 3500; rpm
